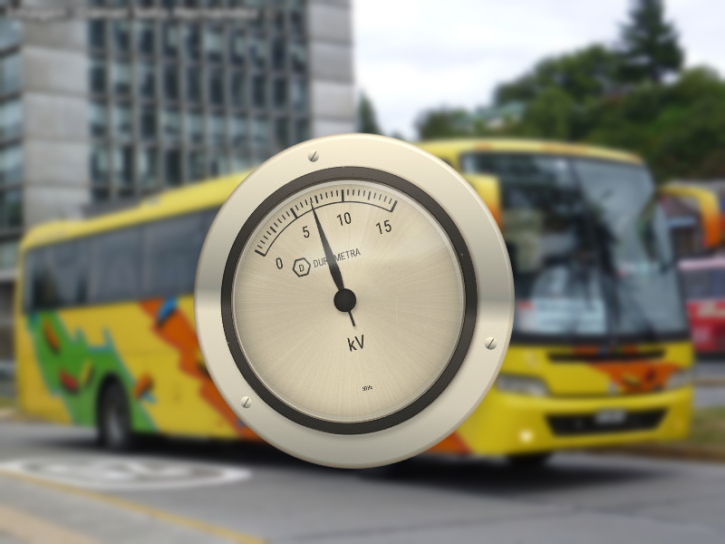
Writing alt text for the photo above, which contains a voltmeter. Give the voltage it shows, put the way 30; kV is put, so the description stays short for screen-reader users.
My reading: 7; kV
